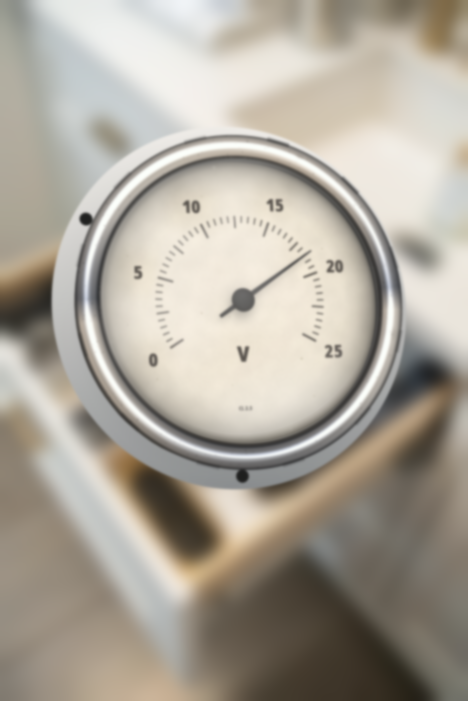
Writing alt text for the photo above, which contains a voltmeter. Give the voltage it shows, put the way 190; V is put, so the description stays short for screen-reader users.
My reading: 18.5; V
